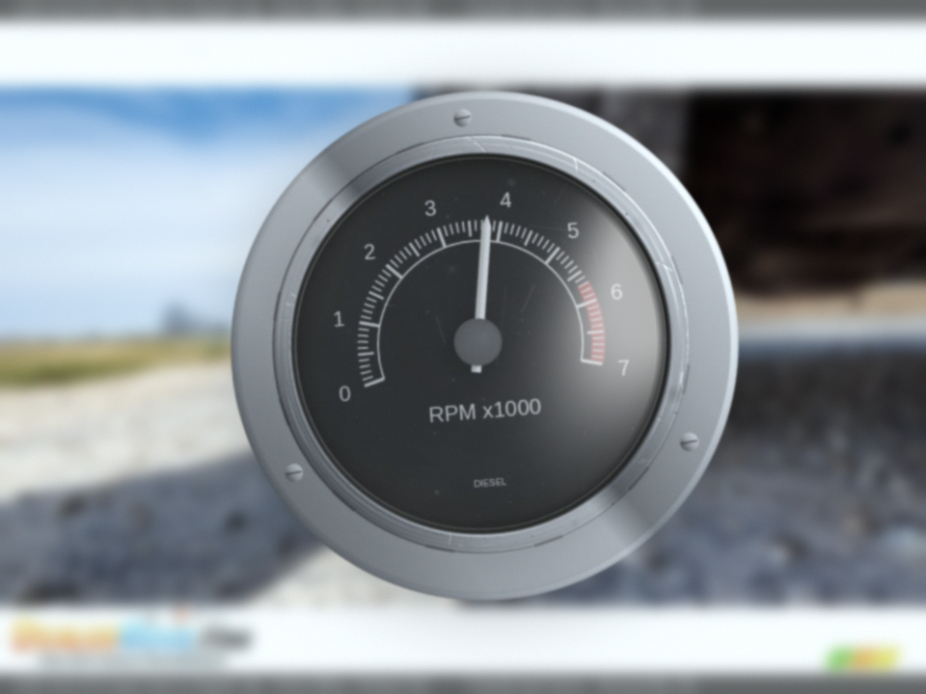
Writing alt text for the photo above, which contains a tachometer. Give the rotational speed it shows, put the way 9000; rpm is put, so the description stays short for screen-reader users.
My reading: 3800; rpm
